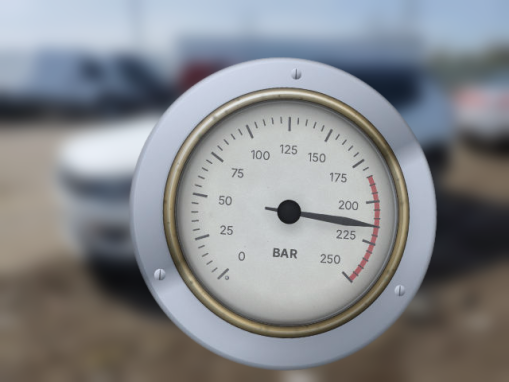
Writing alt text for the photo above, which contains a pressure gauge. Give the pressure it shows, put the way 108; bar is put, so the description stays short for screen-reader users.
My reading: 215; bar
